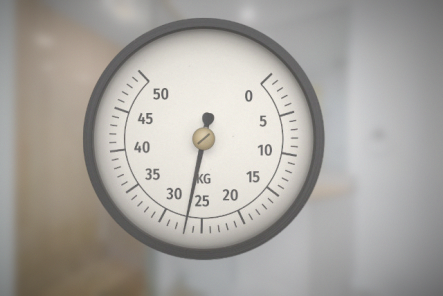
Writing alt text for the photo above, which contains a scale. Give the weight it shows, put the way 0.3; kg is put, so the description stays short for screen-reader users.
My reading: 27; kg
